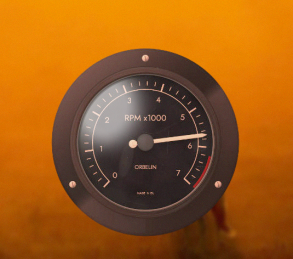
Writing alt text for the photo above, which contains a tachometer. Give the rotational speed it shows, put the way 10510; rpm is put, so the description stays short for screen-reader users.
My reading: 5700; rpm
